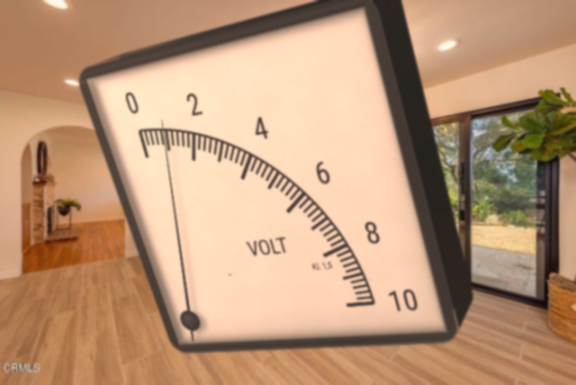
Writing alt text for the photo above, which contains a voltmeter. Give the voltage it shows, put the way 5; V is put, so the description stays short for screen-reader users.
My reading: 1; V
